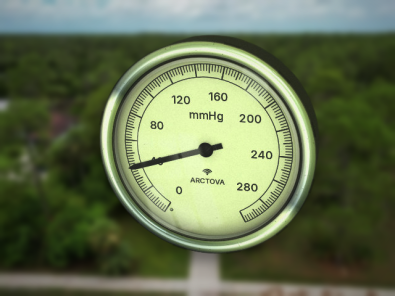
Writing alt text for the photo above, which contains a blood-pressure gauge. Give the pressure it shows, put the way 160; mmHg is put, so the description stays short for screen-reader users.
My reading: 40; mmHg
